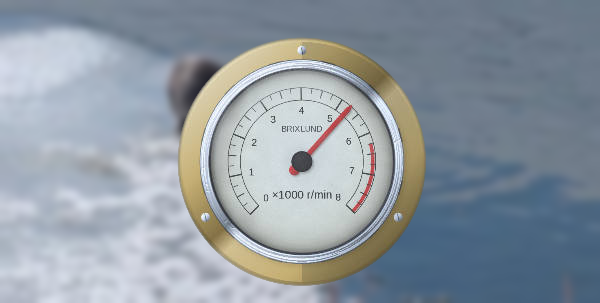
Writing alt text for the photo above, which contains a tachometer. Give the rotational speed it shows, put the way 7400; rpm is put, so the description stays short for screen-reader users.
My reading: 5250; rpm
